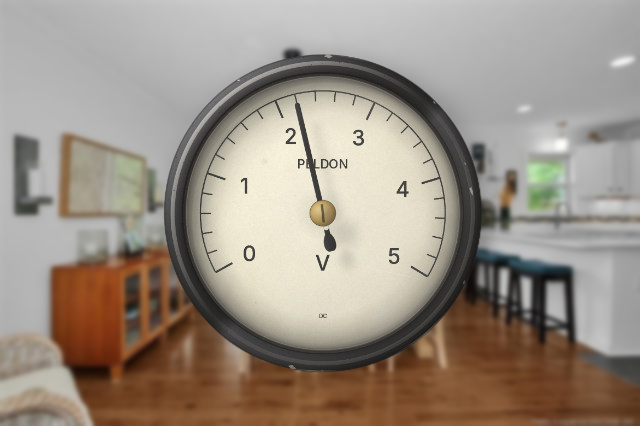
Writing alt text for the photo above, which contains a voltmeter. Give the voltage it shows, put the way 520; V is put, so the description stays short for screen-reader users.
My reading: 2.2; V
